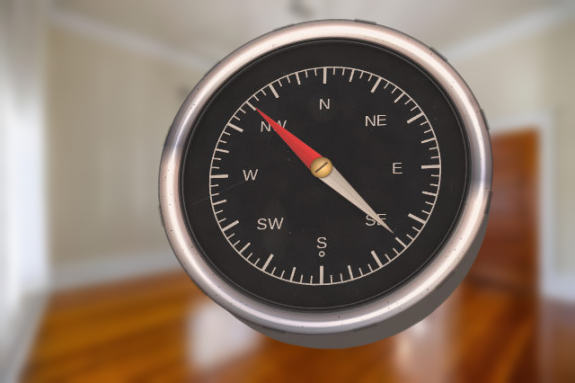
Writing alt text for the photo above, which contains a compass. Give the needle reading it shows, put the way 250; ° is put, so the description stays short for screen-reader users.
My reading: 315; °
